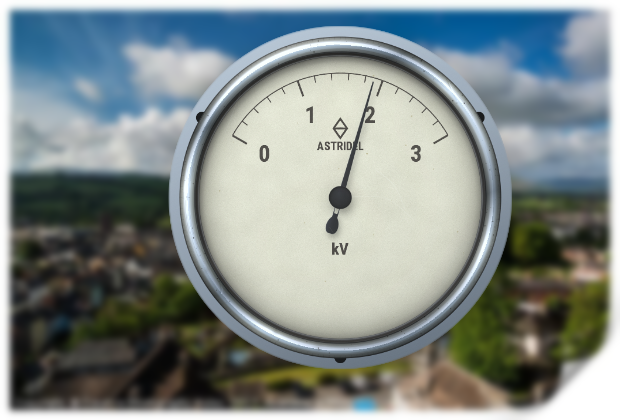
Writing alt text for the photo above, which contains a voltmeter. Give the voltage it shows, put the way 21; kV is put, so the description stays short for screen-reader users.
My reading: 1.9; kV
